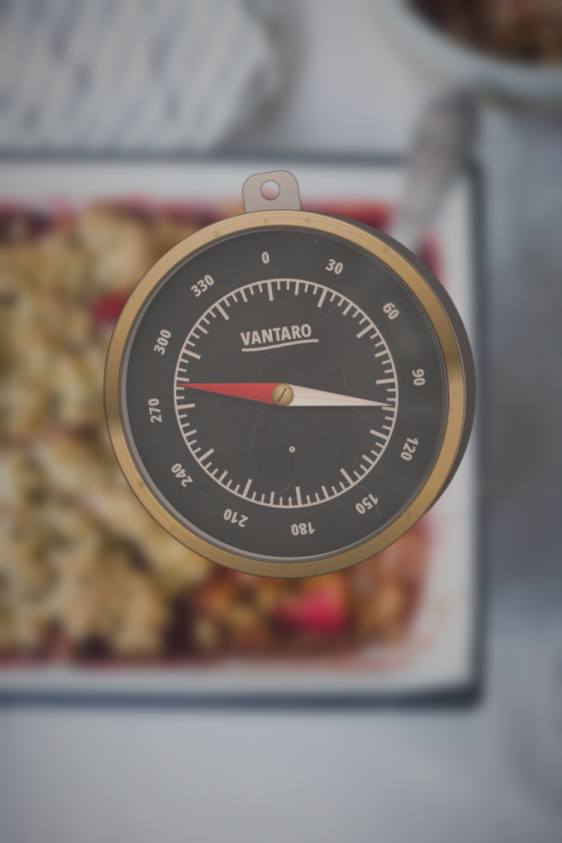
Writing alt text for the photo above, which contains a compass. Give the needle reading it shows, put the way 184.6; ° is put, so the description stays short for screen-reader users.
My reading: 282.5; °
